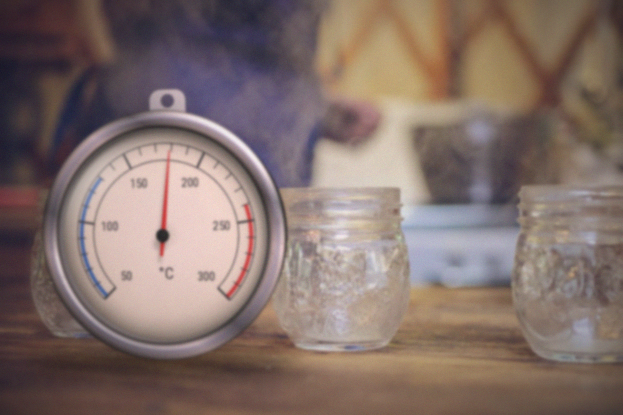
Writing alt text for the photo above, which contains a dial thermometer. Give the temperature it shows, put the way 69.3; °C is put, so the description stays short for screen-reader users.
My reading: 180; °C
